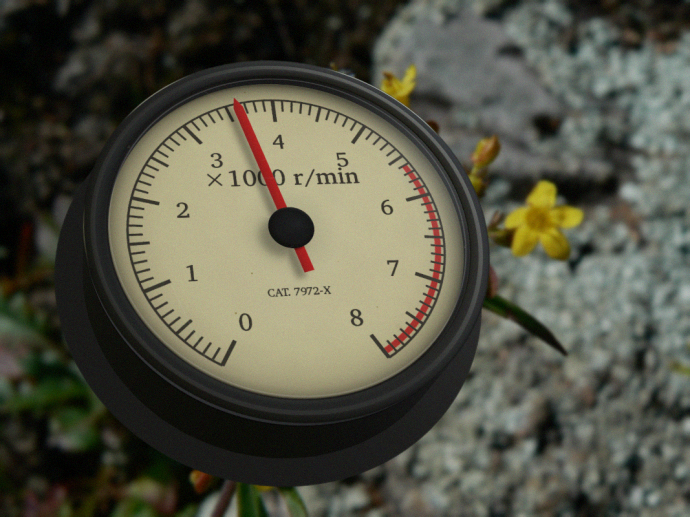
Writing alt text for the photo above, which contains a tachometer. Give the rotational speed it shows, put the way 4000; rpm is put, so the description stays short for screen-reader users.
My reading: 3600; rpm
